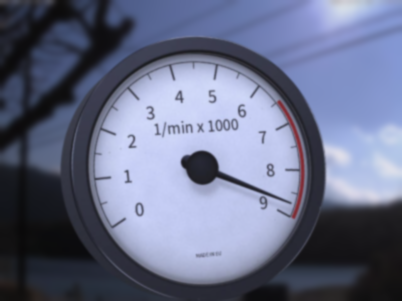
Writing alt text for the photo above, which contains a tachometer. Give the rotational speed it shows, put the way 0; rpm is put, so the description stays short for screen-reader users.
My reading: 8750; rpm
